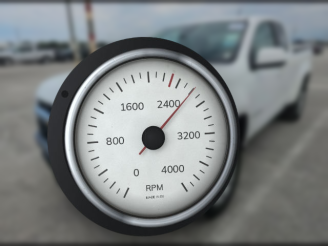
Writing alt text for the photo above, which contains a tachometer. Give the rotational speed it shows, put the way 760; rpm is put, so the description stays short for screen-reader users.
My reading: 2600; rpm
